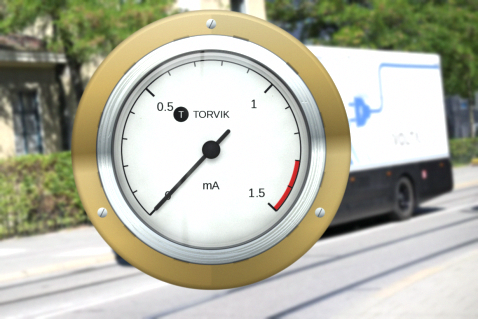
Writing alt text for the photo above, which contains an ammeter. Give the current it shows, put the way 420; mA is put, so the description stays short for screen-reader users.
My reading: 0; mA
